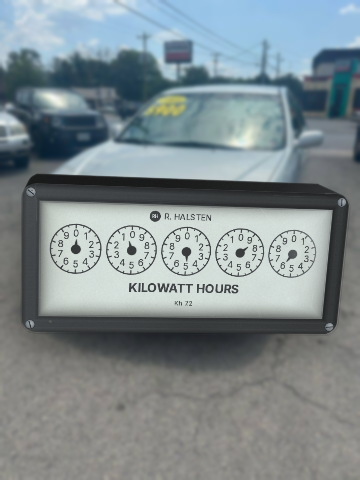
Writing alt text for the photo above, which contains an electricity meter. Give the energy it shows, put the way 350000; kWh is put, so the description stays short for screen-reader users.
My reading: 486; kWh
